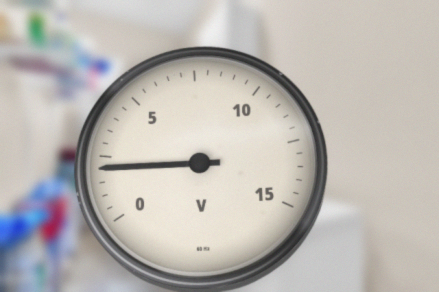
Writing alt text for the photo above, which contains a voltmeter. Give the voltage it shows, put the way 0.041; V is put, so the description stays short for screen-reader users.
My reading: 2; V
